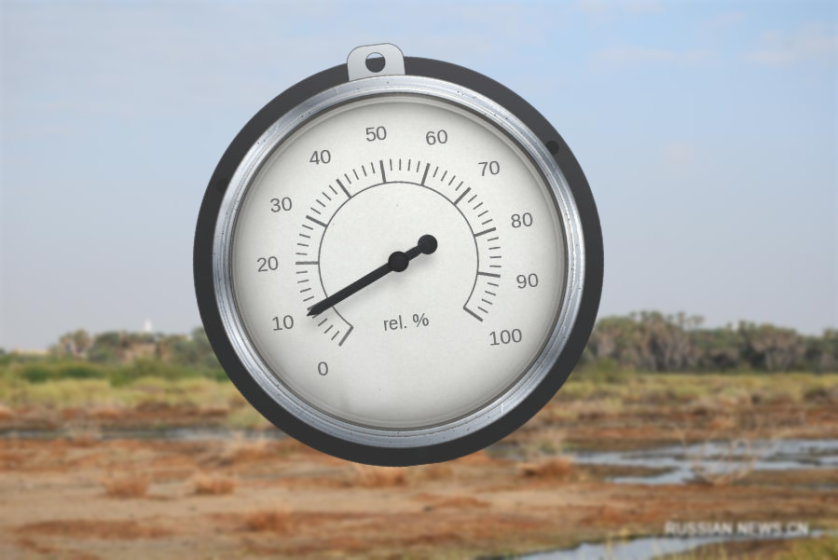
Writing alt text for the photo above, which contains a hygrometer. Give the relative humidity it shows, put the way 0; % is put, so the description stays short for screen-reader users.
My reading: 9; %
